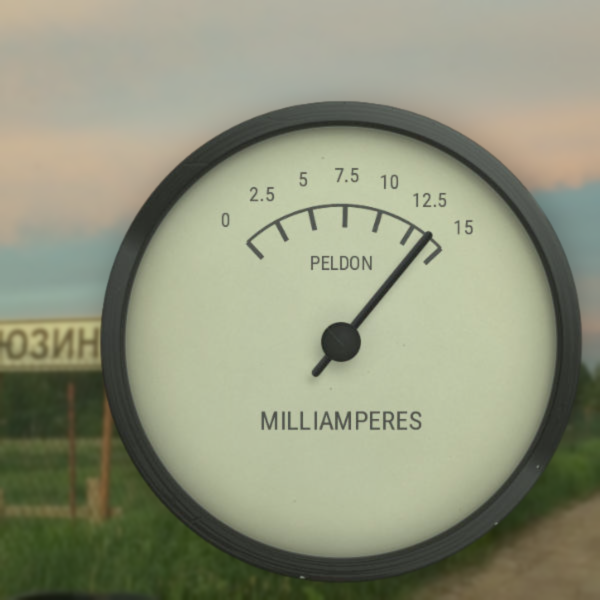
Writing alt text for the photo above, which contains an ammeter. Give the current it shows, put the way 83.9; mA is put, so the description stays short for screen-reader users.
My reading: 13.75; mA
